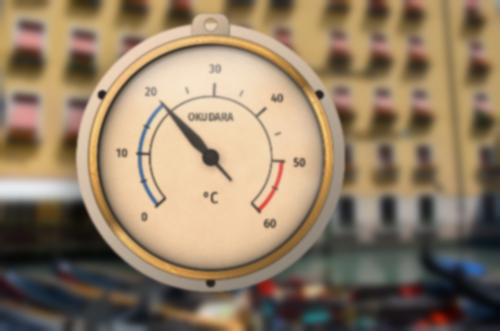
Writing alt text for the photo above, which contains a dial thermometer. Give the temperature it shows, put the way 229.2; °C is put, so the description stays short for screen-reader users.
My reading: 20; °C
